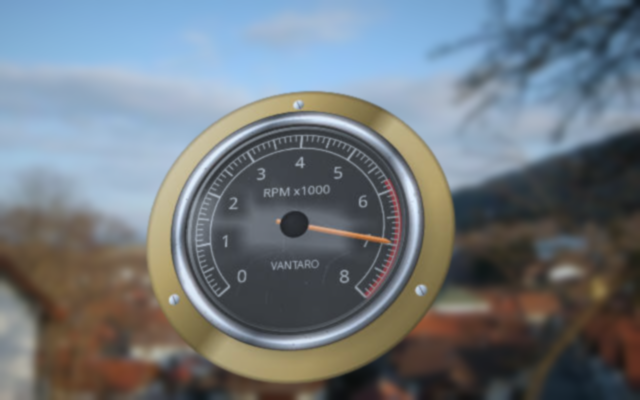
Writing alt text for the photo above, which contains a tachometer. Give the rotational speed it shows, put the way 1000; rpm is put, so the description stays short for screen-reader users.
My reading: 7000; rpm
